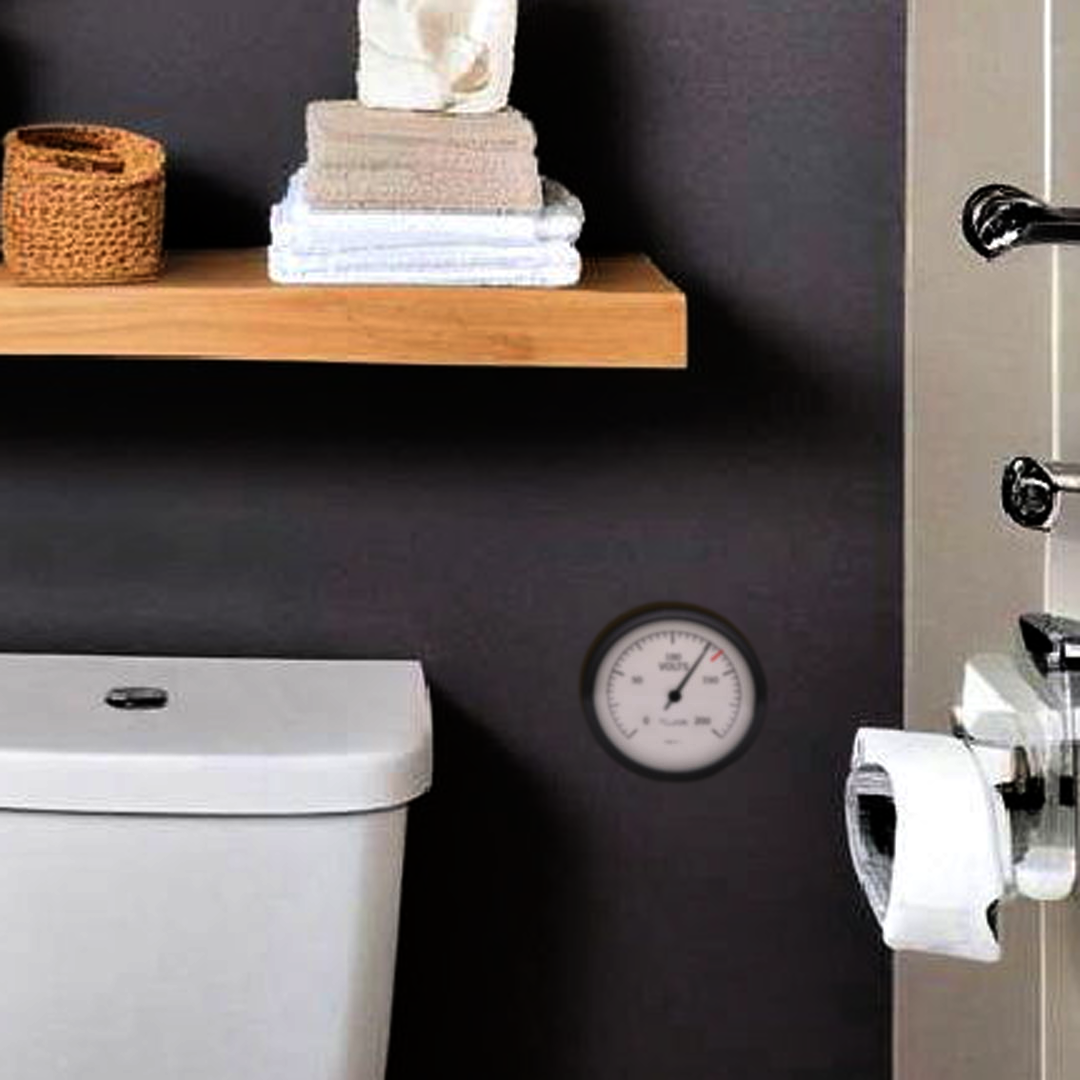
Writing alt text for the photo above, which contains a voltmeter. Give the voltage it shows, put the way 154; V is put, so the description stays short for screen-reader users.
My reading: 125; V
